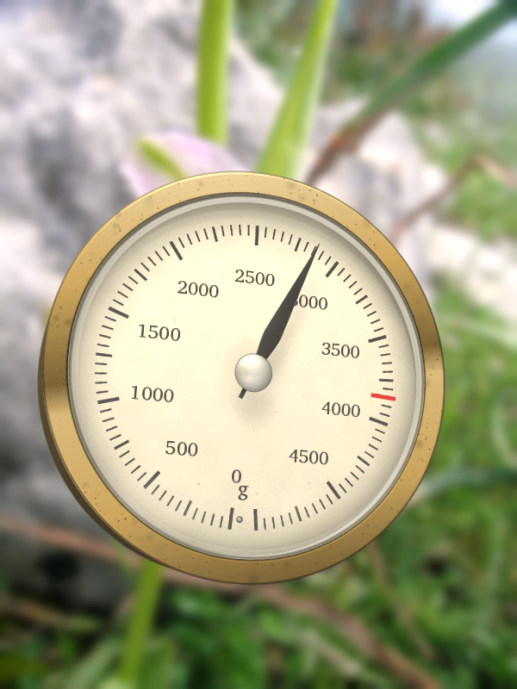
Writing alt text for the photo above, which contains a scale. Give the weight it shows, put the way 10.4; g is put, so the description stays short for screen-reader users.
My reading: 2850; g
